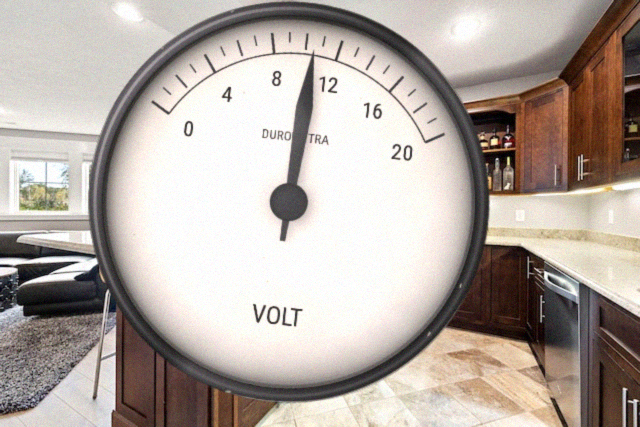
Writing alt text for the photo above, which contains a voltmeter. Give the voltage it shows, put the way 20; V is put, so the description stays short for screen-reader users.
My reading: 10.5; V
